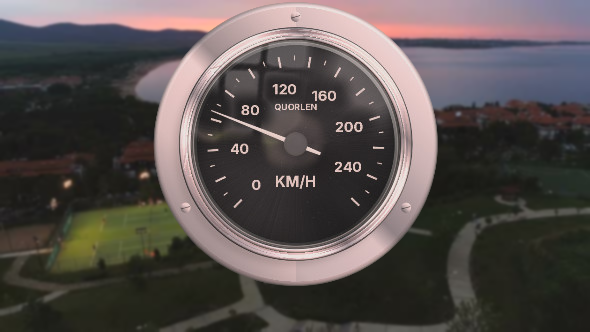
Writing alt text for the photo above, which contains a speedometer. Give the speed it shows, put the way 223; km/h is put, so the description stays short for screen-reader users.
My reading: 65; km/h
